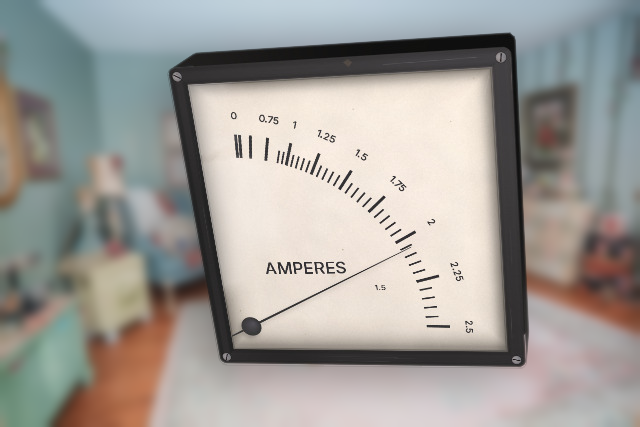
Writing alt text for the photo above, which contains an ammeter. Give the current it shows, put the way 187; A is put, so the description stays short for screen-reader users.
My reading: 2.05; A
